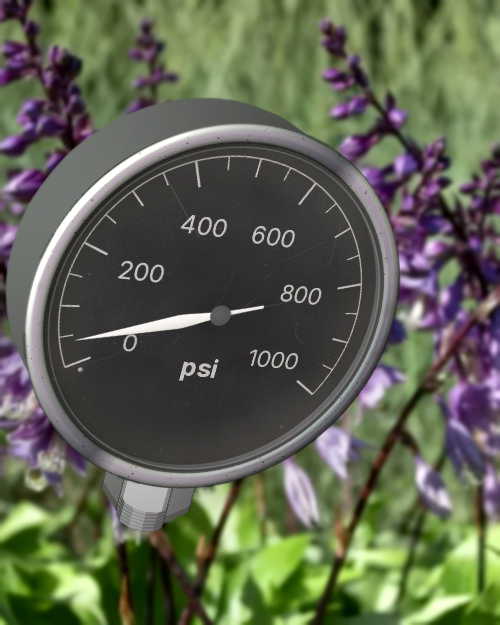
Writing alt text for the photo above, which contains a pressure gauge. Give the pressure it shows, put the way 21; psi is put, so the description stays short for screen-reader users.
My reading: 50; psi
